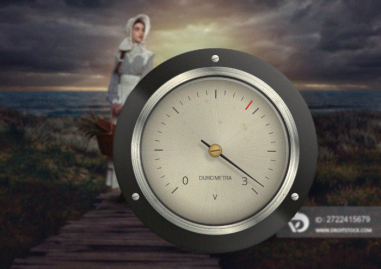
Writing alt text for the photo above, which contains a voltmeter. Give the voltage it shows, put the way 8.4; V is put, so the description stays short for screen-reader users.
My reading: 2.9; V
